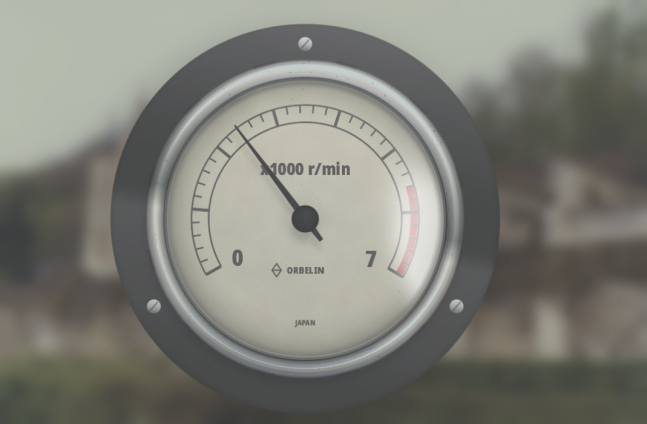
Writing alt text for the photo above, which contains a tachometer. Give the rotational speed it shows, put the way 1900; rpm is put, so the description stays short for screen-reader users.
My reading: 2400; rpm
